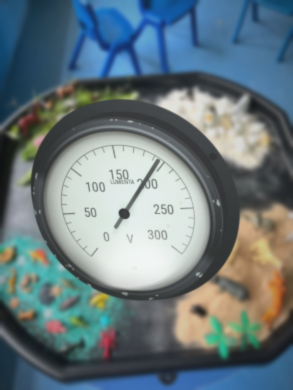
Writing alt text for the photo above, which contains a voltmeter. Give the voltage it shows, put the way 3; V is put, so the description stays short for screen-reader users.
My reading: 195; V
